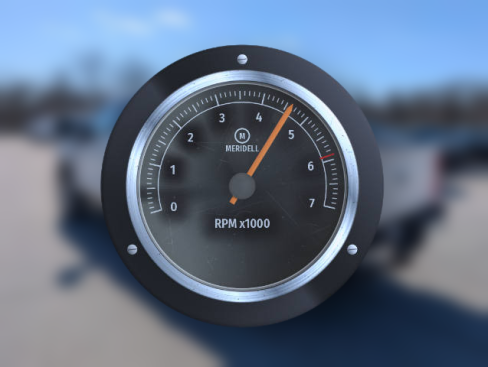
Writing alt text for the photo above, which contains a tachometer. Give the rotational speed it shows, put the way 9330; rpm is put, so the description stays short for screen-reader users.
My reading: 4600; rpm
